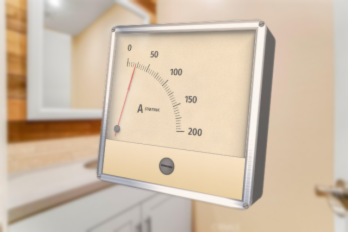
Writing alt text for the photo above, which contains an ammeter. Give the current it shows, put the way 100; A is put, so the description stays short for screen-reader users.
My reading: 25; A
